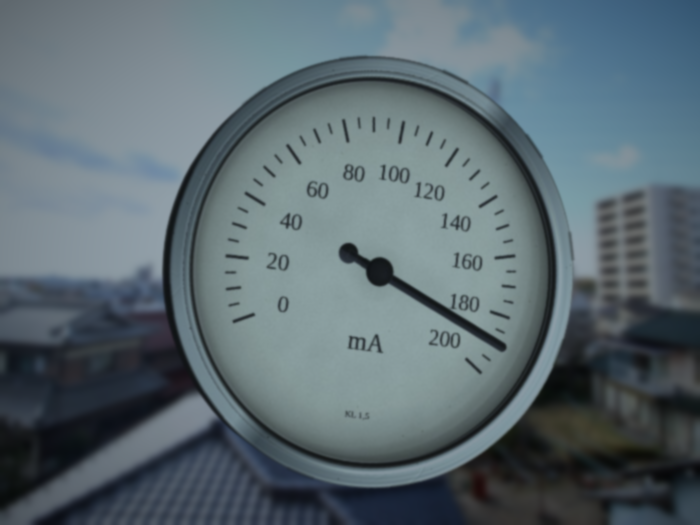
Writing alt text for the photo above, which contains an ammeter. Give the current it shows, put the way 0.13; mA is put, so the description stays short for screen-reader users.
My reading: 190; mA
